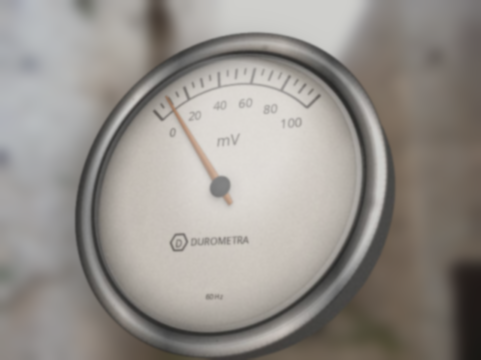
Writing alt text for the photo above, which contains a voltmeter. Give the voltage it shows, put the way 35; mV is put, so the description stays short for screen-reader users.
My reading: 10; mV
